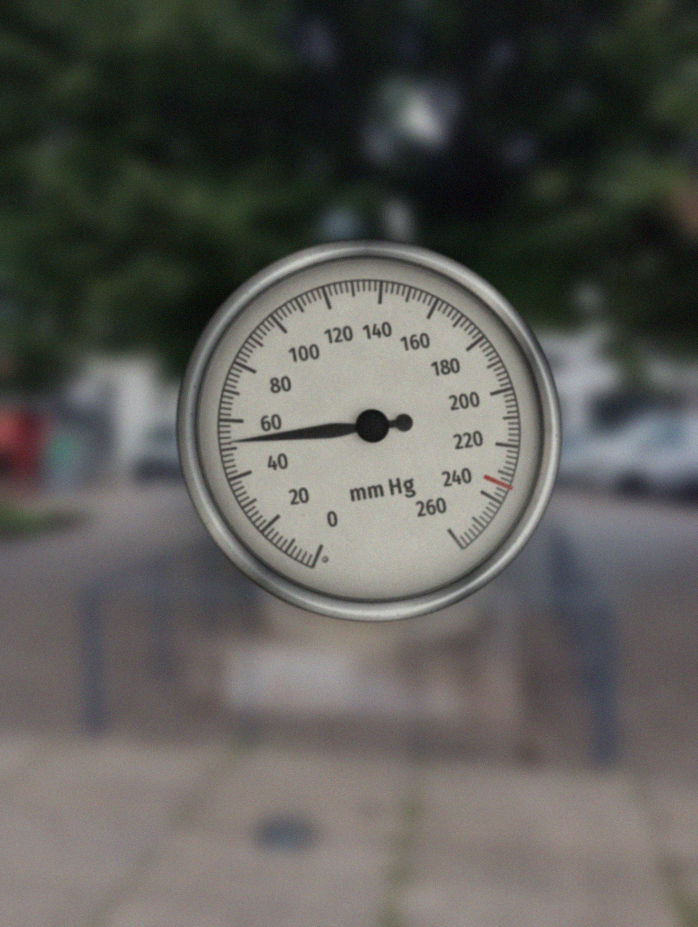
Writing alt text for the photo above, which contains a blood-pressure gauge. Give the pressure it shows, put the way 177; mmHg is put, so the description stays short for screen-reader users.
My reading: 52; mmHg
